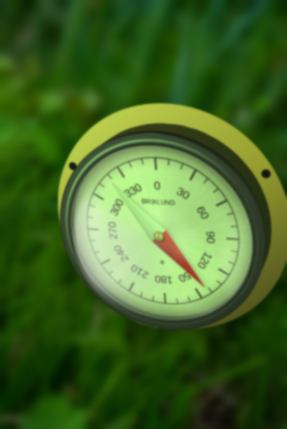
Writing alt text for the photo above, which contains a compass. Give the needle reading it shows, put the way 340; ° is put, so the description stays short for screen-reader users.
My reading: 140; °
